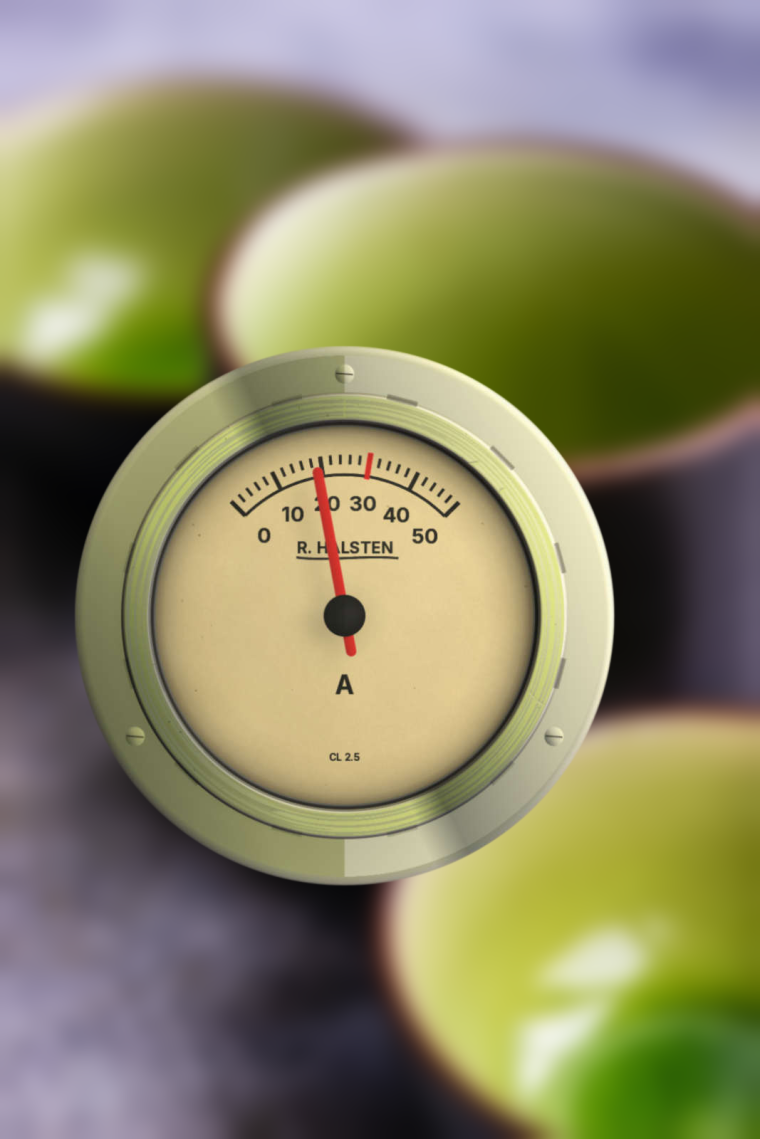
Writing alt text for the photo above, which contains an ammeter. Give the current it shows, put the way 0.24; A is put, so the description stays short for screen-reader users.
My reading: 19; A
